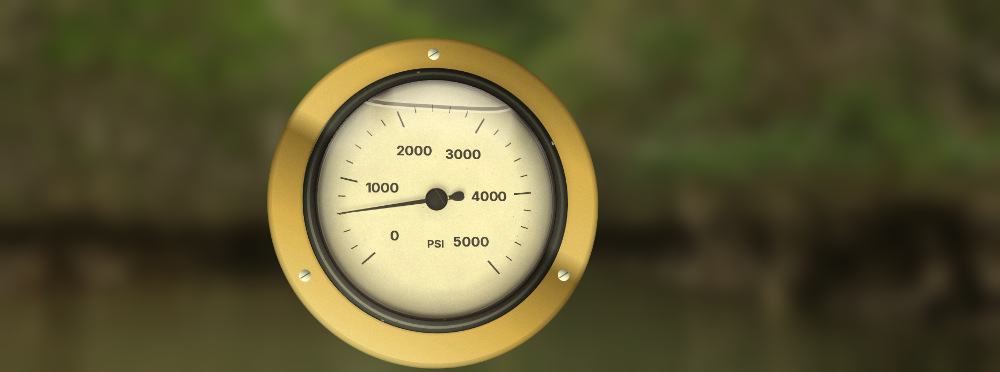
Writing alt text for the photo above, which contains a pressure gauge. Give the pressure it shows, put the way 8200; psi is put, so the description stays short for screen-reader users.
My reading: 600; psi
